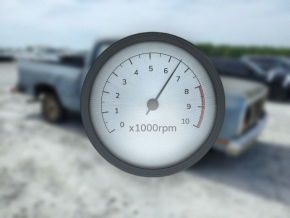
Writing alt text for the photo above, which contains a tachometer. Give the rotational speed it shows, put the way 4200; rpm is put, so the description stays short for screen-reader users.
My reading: 6500; rpm
